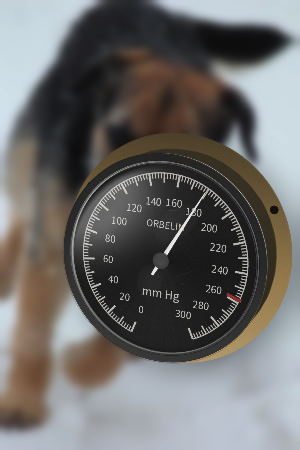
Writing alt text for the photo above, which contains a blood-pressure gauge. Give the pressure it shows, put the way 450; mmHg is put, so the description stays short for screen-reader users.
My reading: 180; mmHg
